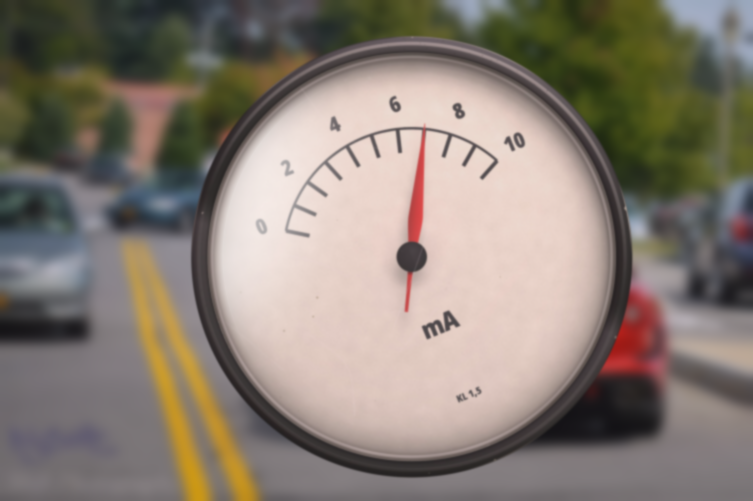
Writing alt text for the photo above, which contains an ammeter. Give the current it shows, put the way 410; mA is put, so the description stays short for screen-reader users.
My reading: 7; mA
